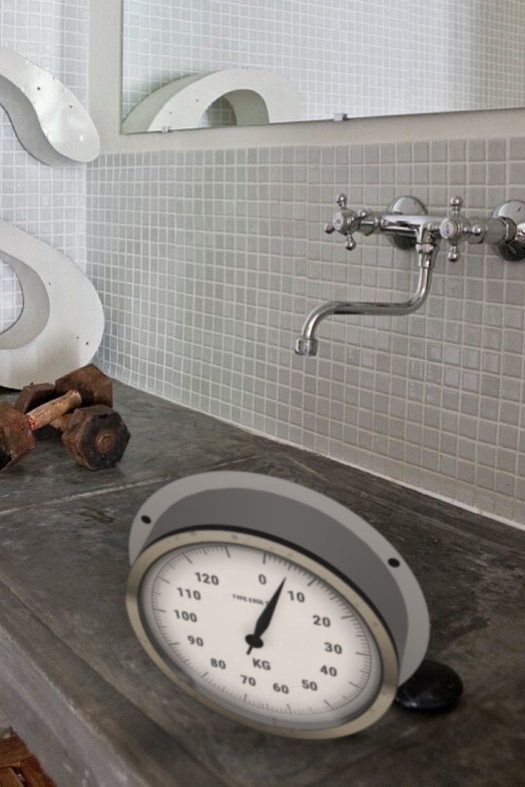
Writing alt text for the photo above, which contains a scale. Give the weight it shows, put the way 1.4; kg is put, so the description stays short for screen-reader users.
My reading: 5; kg
